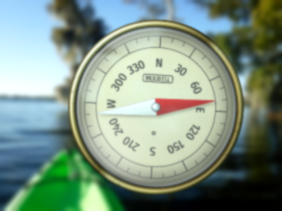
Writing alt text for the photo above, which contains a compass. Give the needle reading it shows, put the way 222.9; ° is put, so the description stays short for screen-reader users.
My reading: 80; °
